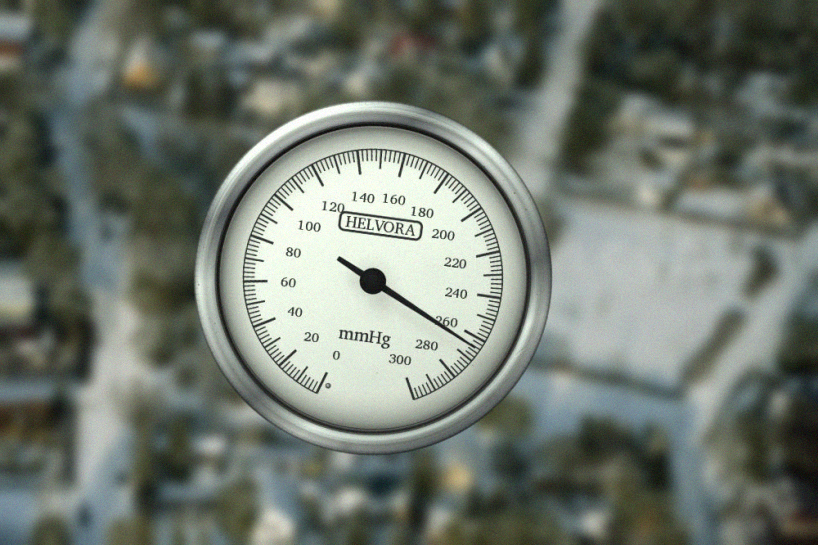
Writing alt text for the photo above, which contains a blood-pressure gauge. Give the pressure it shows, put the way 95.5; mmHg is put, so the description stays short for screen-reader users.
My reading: 264; mmHg
